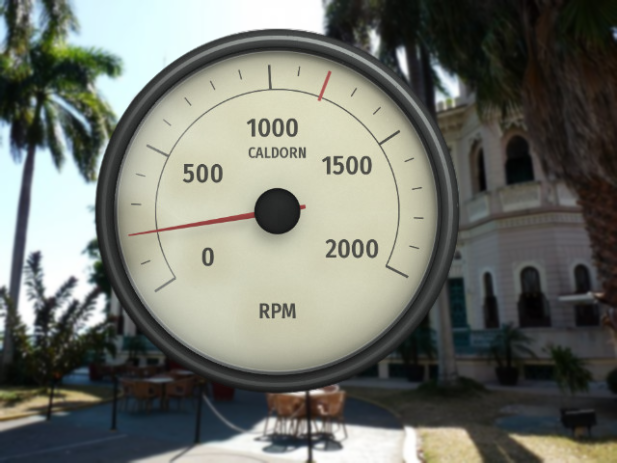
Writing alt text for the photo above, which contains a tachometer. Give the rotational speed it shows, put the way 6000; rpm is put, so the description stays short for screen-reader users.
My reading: 200; rpm
